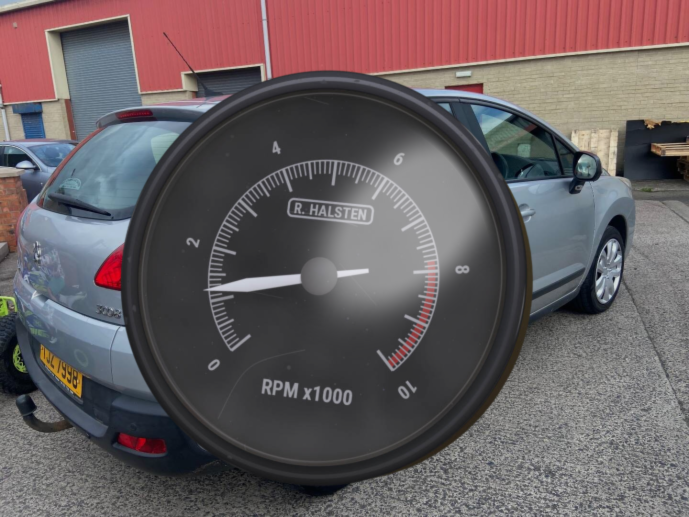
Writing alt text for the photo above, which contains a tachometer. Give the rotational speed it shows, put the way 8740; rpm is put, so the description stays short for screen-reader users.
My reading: 1200; rpm
